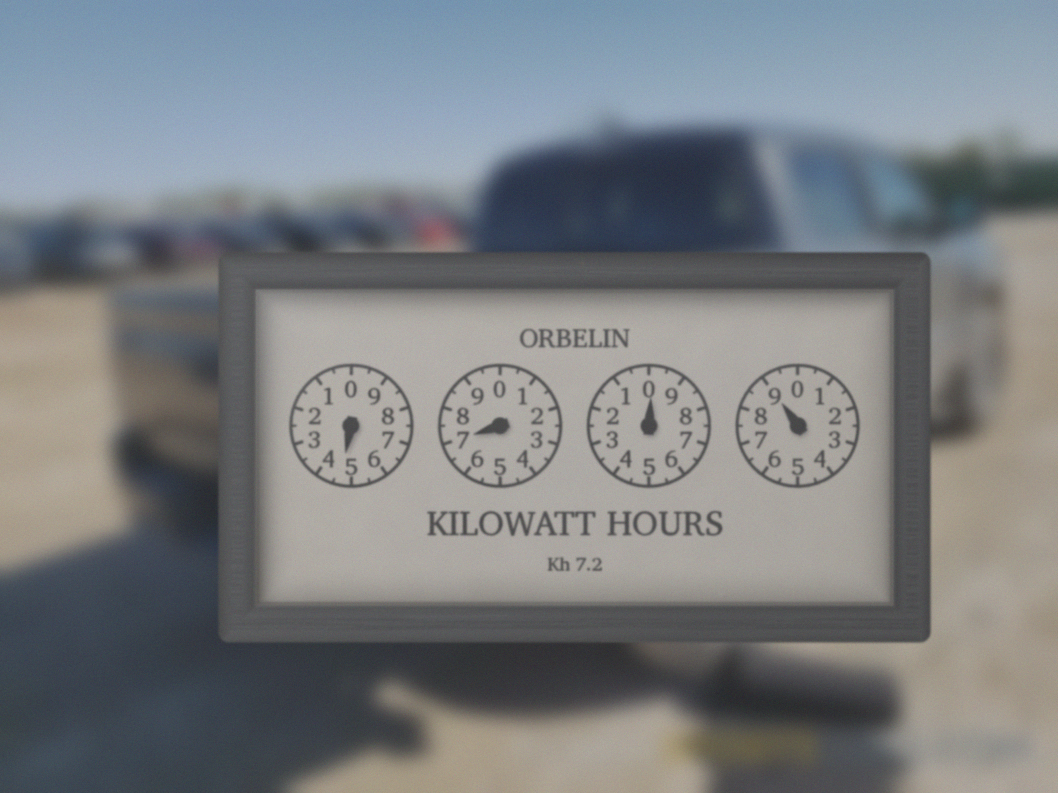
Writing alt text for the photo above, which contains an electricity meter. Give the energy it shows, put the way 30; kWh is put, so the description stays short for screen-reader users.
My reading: 4699; kWh
